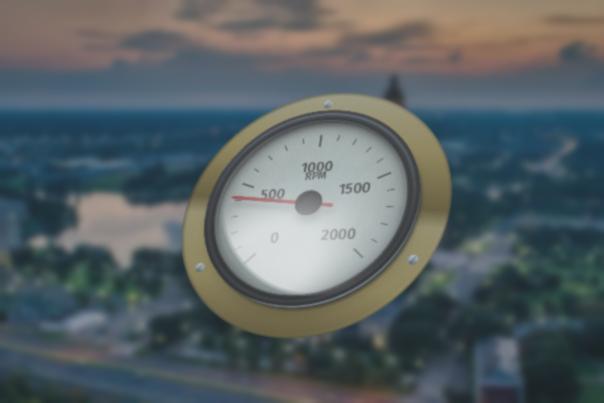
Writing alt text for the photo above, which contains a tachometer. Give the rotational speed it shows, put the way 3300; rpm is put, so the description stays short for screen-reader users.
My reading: 400; rpm
